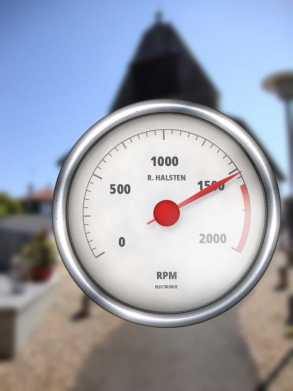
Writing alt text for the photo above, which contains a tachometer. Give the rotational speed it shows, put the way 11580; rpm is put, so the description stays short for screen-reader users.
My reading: 1525; rpm
